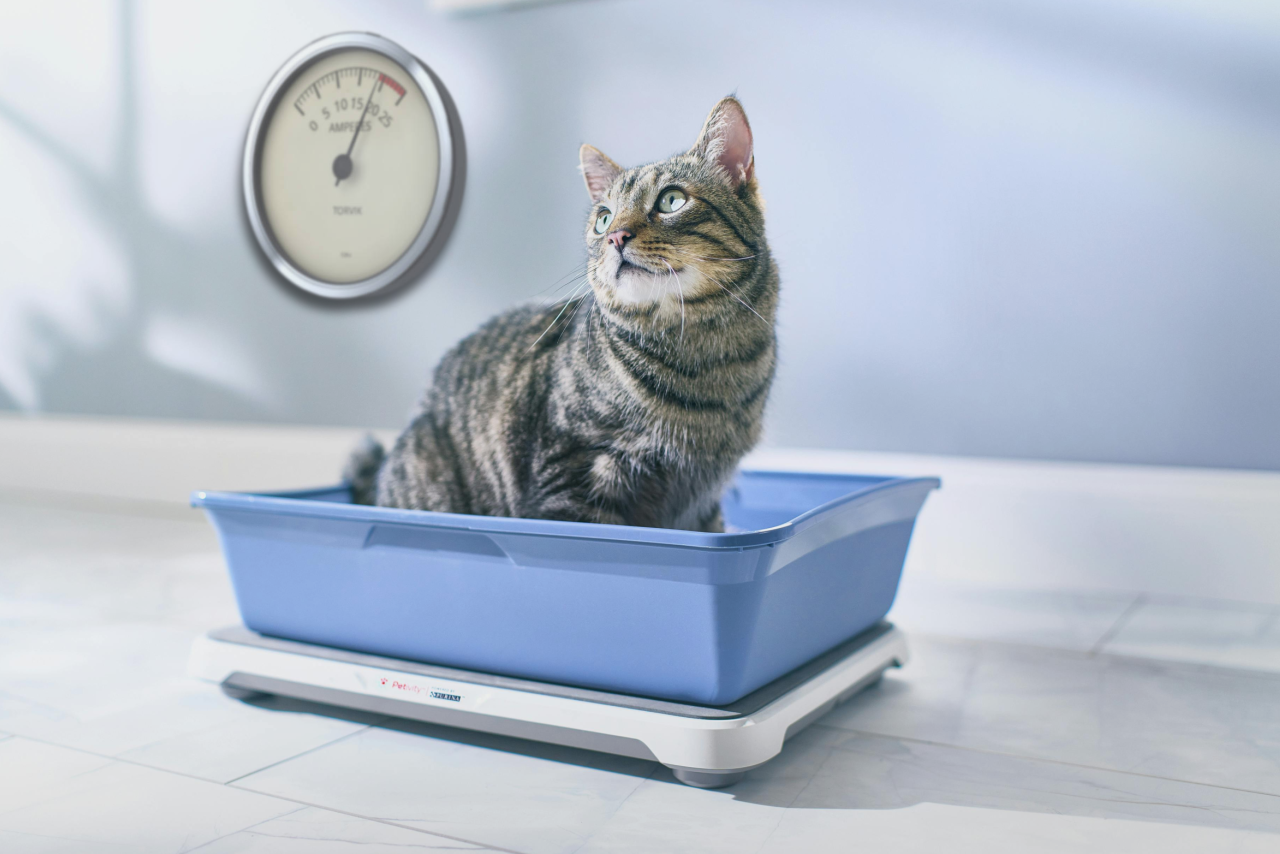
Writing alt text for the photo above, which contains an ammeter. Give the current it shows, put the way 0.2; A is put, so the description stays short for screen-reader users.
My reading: 20; A
